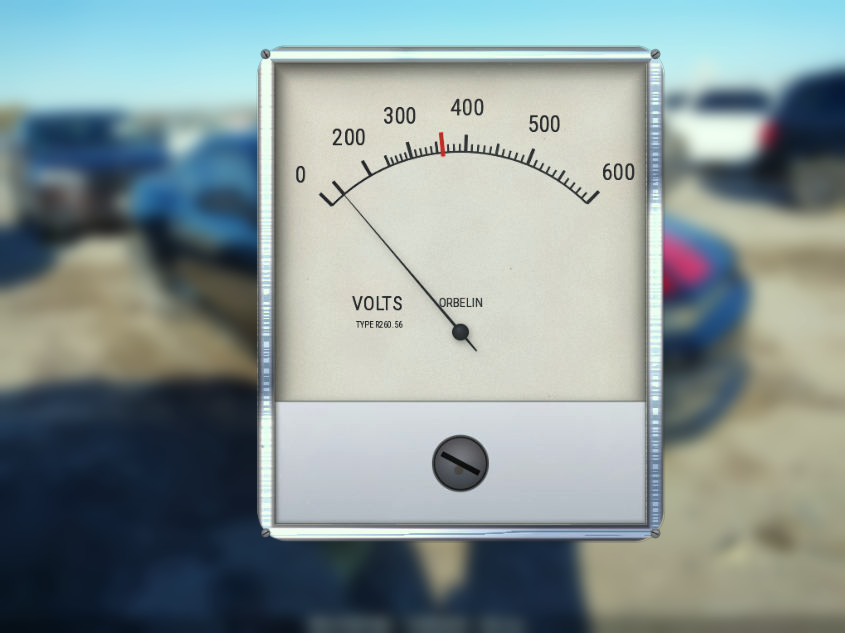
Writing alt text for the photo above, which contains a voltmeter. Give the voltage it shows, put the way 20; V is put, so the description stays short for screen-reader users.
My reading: 100; V
